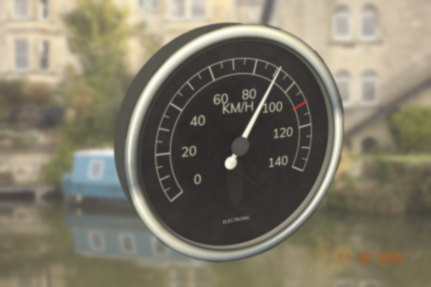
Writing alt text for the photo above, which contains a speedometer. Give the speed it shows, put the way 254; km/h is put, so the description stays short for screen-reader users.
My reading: 90; km/h
